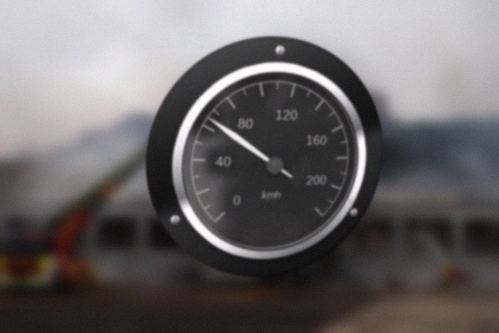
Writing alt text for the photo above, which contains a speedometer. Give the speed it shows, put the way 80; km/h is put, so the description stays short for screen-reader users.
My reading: 65; km/h
